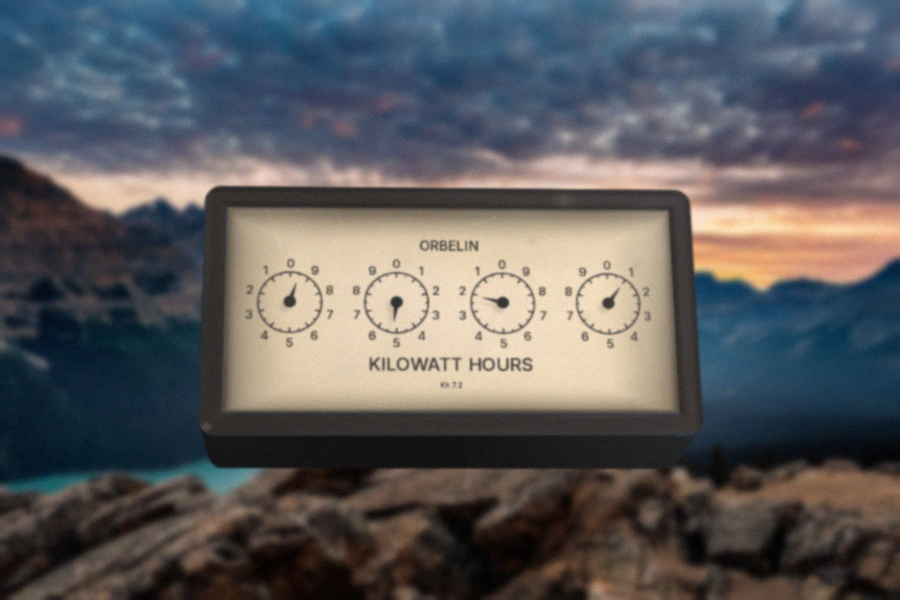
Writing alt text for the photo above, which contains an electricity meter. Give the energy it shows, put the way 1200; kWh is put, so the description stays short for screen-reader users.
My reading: 9521; kWh
